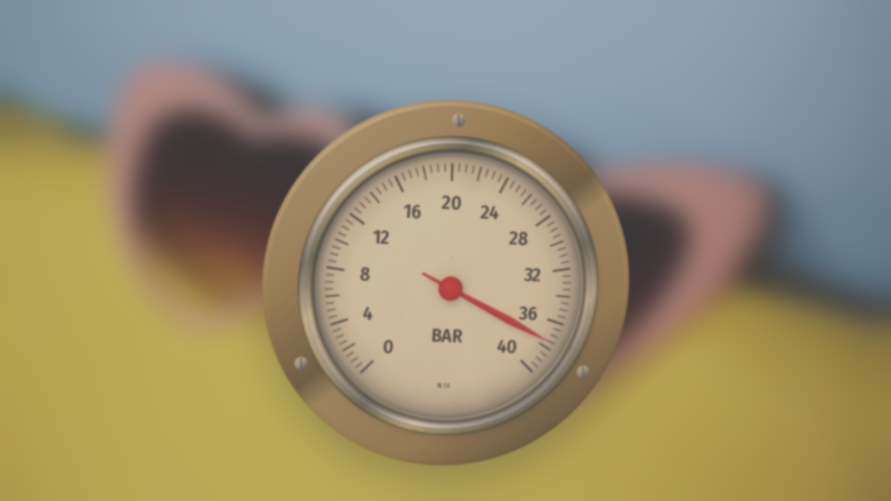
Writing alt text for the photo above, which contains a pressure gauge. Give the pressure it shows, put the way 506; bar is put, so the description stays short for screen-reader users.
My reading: 37.5; bar
